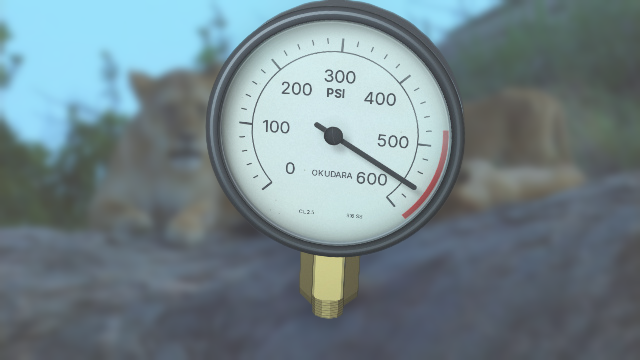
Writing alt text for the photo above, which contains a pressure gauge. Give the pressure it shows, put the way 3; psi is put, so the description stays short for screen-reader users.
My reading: 560; psi
